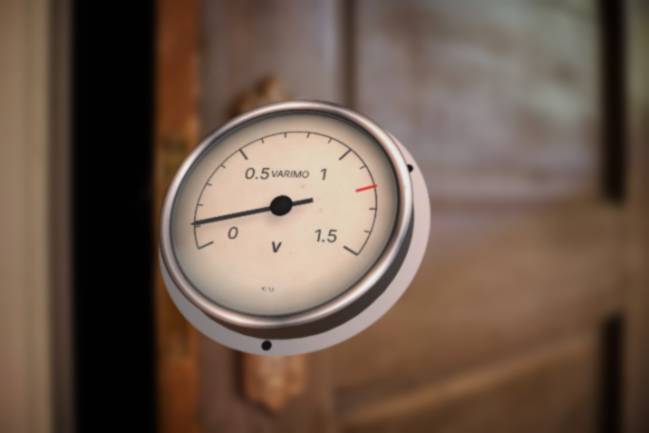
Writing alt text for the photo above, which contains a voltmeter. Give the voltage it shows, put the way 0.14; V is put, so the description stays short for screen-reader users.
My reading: 0.1; V
